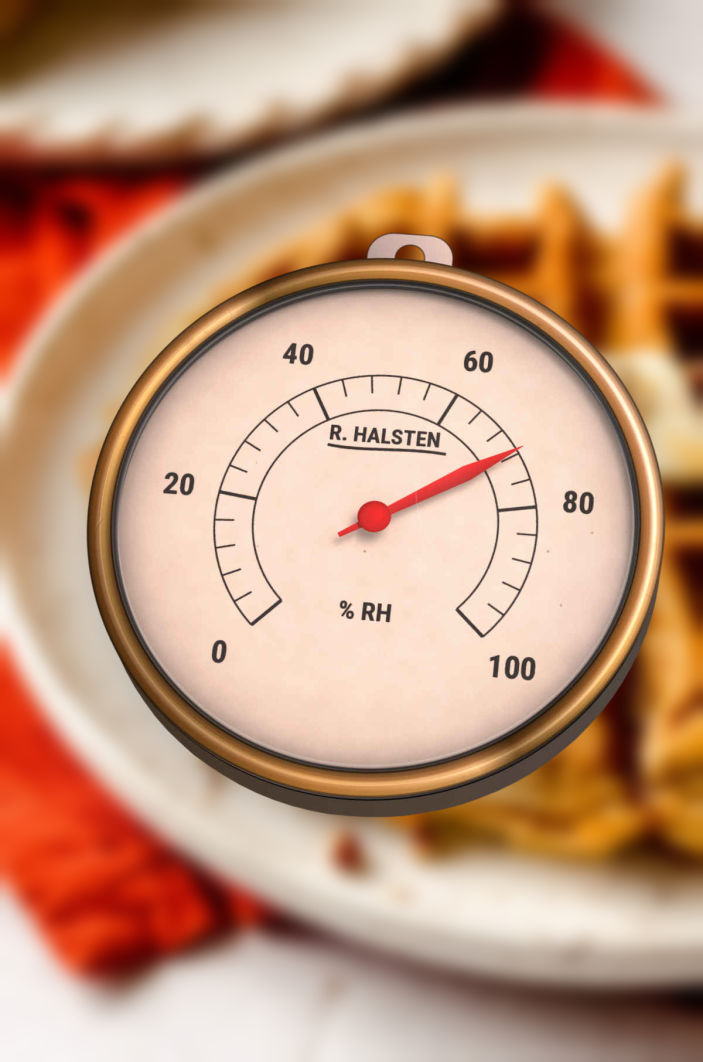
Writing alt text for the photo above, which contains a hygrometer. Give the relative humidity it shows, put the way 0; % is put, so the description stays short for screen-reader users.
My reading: 72; %
